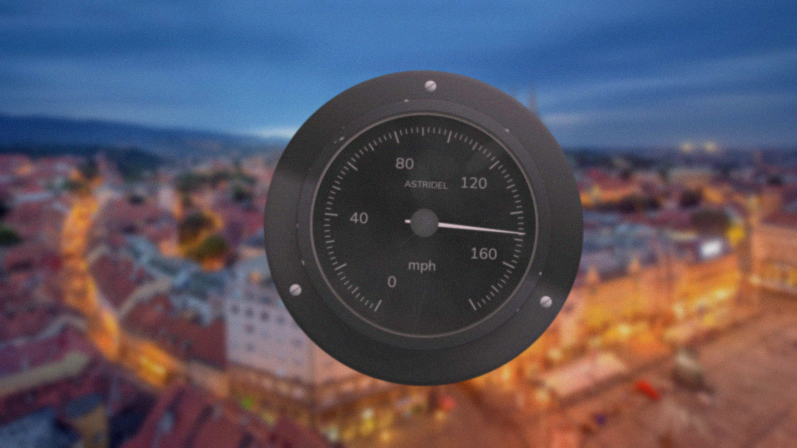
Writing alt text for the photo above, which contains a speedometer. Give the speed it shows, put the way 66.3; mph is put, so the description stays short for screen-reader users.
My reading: 148; mph
